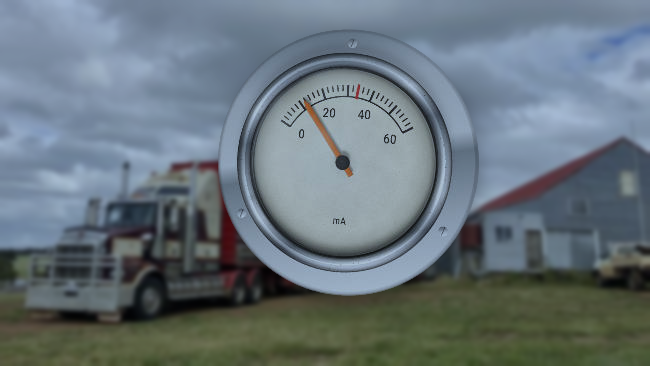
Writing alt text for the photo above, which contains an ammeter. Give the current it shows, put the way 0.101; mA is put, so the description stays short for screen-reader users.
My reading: 12; mA
